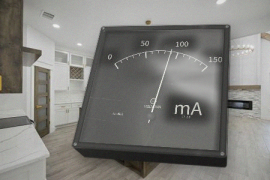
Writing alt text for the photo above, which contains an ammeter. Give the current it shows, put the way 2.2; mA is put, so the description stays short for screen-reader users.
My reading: 90; mA
